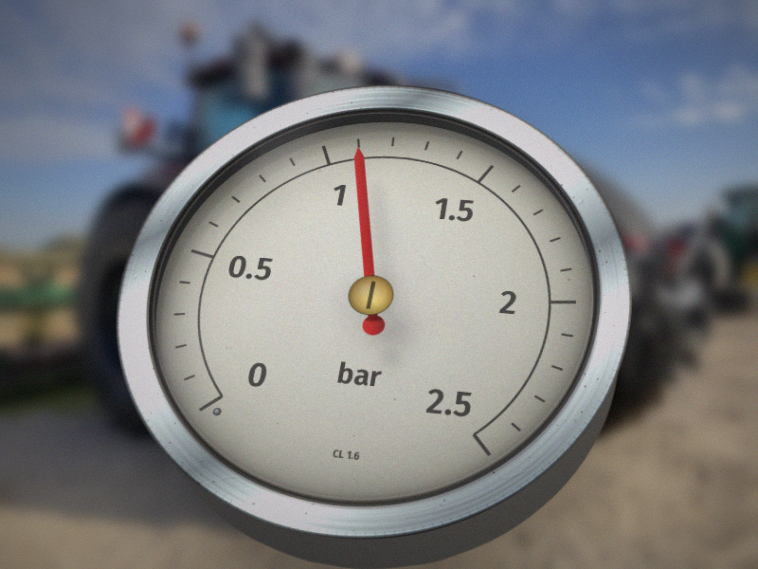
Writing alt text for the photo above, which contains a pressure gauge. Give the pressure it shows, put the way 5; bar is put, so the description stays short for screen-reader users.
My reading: 1.1; bar
